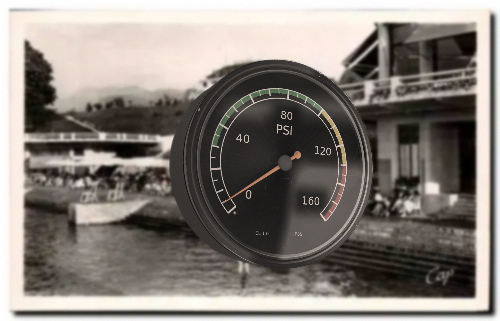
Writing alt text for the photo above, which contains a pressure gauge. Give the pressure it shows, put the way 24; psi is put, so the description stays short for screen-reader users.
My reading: 5; psi
